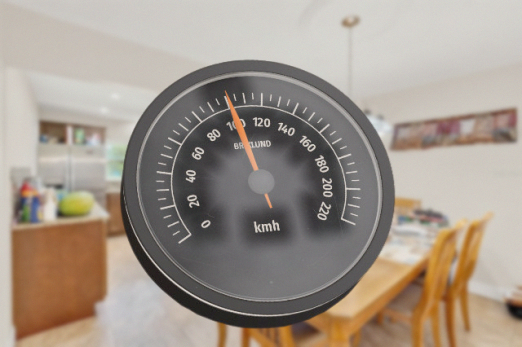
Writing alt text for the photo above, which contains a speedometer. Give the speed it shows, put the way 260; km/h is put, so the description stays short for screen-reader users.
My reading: 100; km/h
